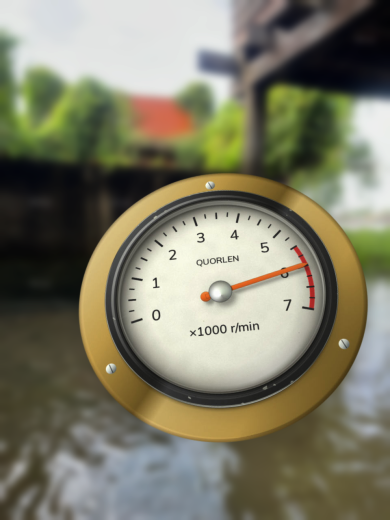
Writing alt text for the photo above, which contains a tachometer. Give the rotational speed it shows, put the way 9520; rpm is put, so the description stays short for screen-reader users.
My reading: 6000; rpm
